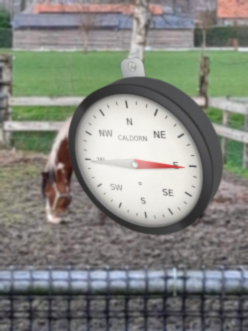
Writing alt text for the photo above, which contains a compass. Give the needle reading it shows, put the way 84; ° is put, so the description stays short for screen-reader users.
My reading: 90; °
